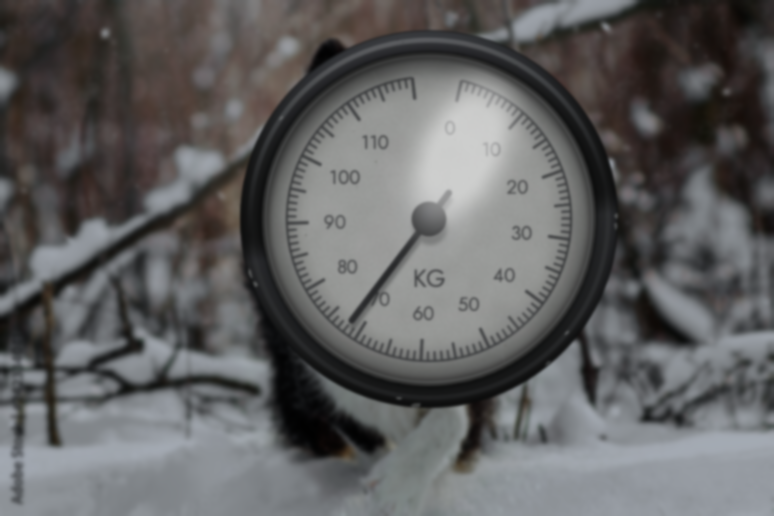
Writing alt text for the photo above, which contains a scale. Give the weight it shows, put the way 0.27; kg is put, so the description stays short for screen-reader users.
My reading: 72; kg
